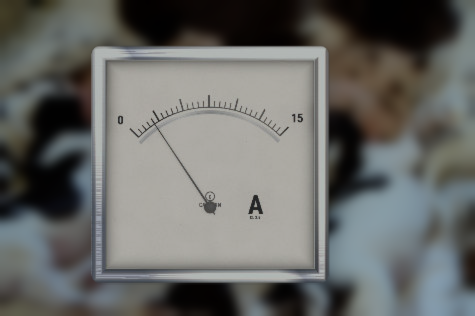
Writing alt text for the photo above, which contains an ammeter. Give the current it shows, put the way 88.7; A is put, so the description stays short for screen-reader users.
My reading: 2; A
